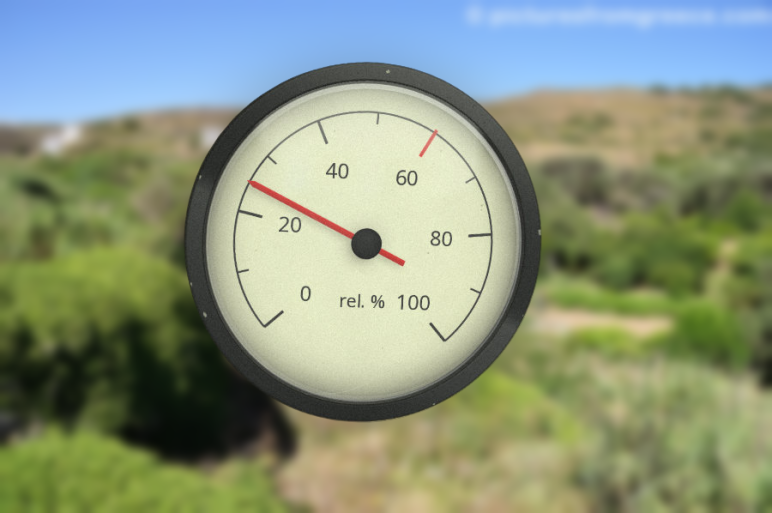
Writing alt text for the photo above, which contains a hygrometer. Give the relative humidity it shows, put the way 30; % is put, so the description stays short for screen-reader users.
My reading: 25; %
